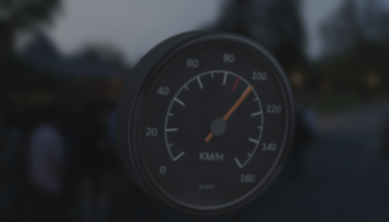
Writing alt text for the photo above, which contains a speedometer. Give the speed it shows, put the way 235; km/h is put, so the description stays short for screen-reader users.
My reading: 100; km/h
